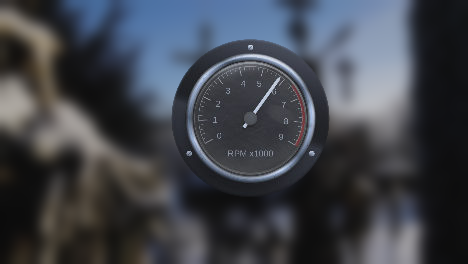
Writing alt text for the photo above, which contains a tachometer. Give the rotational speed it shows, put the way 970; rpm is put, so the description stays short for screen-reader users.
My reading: 5800; rpm
